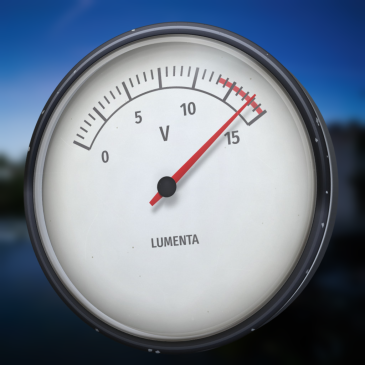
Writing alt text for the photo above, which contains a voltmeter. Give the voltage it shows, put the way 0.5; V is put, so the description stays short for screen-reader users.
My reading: 14; V
